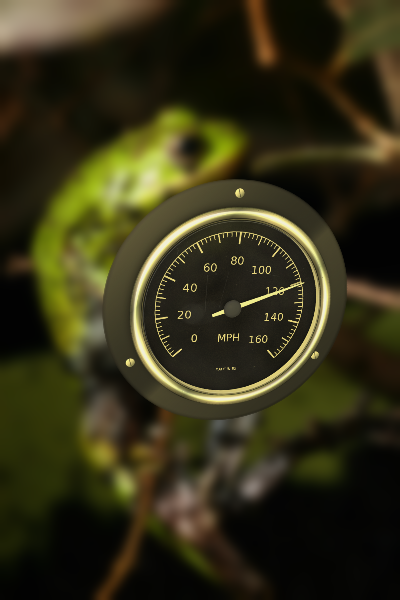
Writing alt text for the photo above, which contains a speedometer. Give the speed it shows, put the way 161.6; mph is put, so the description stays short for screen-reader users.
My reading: 120; mph
